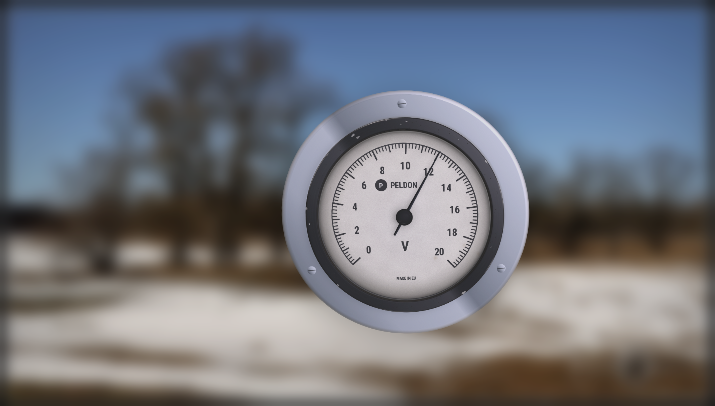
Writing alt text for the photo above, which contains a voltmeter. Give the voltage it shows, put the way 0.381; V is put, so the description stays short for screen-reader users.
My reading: 12; V
